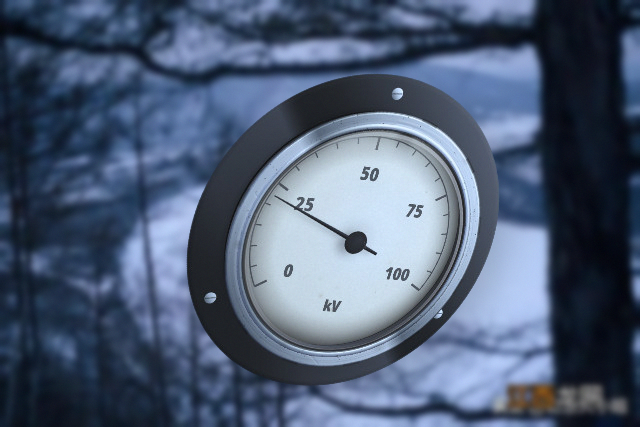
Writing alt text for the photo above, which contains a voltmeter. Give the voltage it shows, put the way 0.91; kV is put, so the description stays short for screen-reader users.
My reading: 22.5; kV
